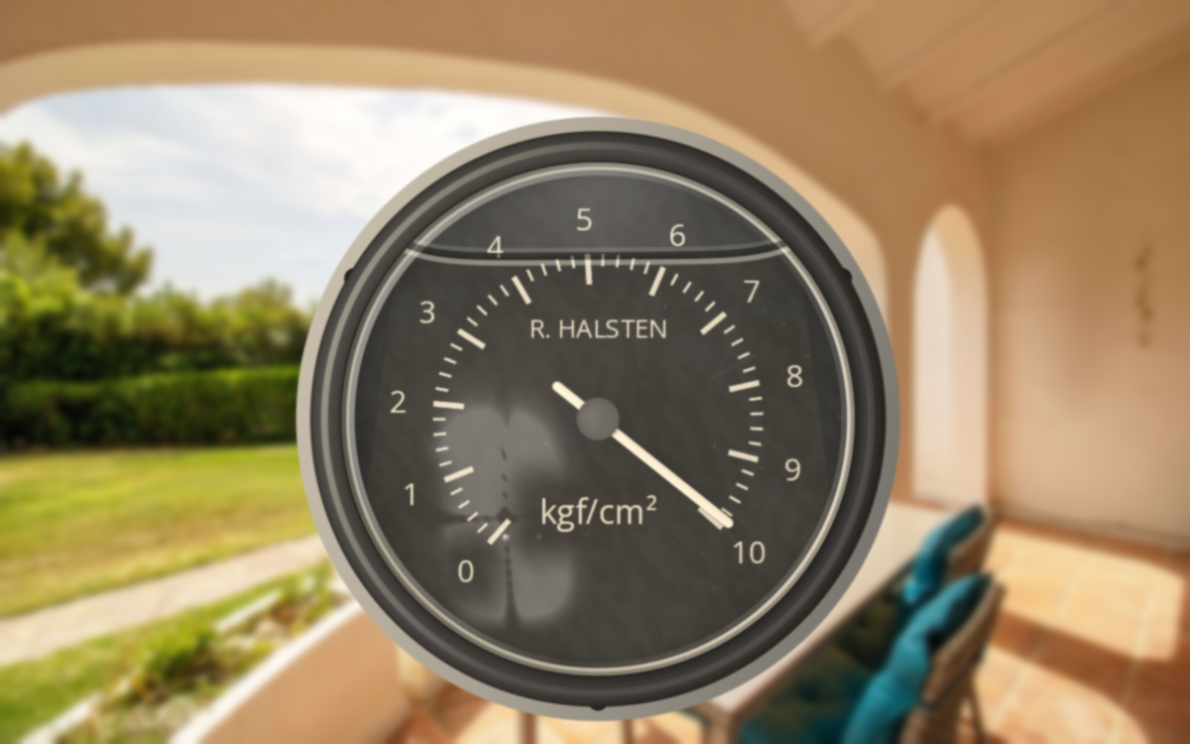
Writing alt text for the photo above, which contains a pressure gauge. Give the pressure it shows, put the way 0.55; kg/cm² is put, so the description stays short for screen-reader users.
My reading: 9.9; kg/cm²
